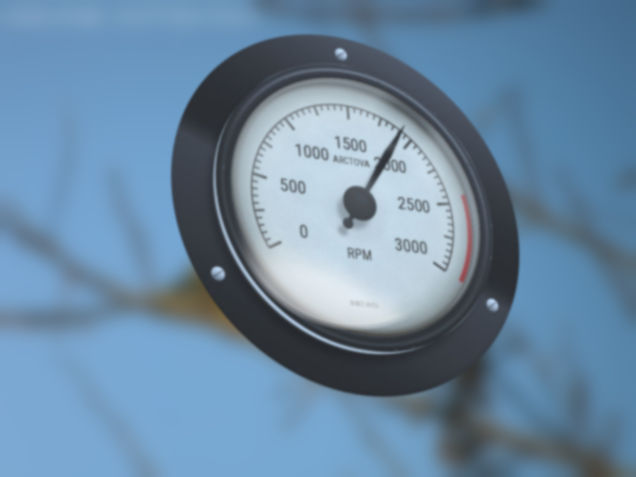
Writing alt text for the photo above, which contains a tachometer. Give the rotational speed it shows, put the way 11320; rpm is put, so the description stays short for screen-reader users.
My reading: 1900; rpm
